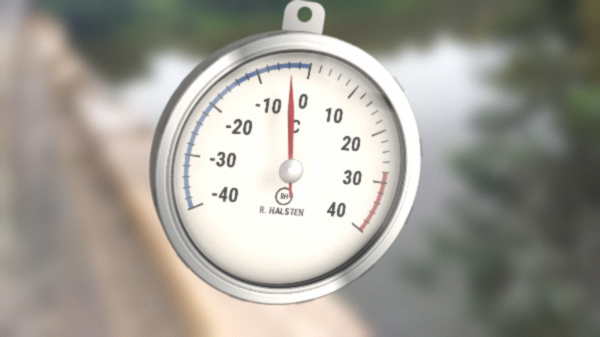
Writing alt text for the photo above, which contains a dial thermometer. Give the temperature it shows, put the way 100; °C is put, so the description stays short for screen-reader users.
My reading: -4; °C
